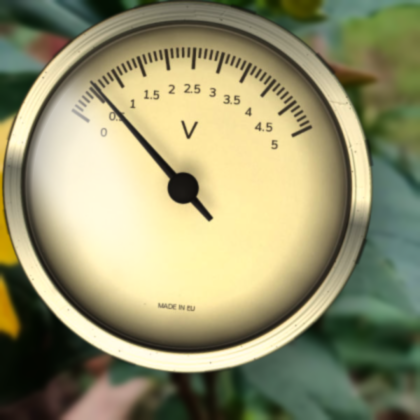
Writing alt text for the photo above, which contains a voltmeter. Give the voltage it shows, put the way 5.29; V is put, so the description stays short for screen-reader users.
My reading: 0.6; V
